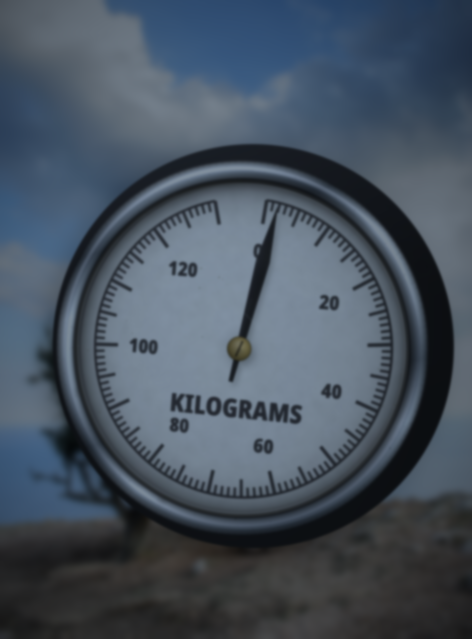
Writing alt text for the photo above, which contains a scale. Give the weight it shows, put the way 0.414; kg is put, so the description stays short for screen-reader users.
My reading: 2; kg
